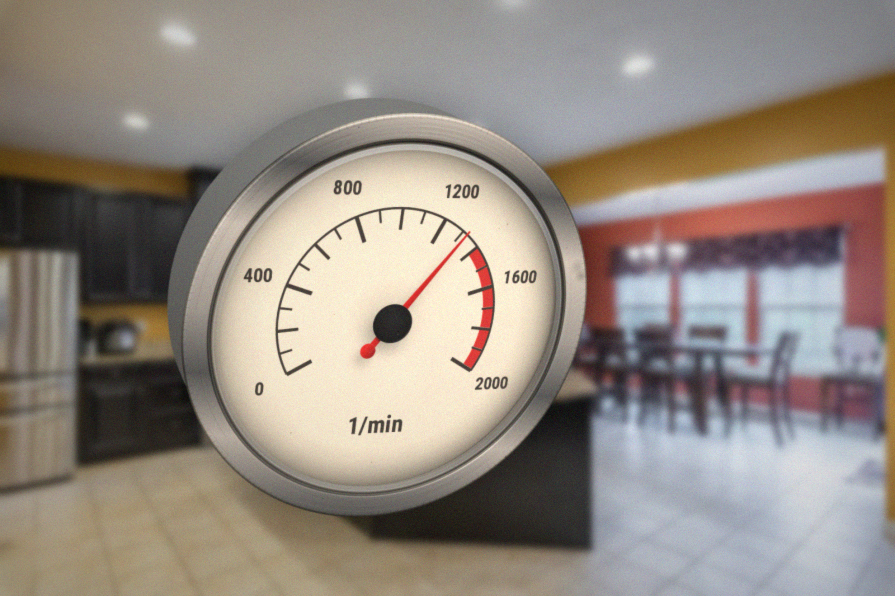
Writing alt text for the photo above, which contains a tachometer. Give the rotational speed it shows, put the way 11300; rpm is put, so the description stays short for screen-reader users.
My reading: 1300; rpm
